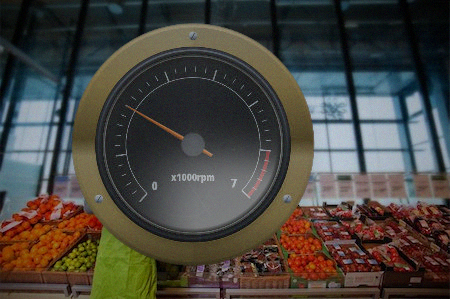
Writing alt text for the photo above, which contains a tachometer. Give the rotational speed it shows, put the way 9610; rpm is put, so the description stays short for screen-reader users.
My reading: 2000; rpm
